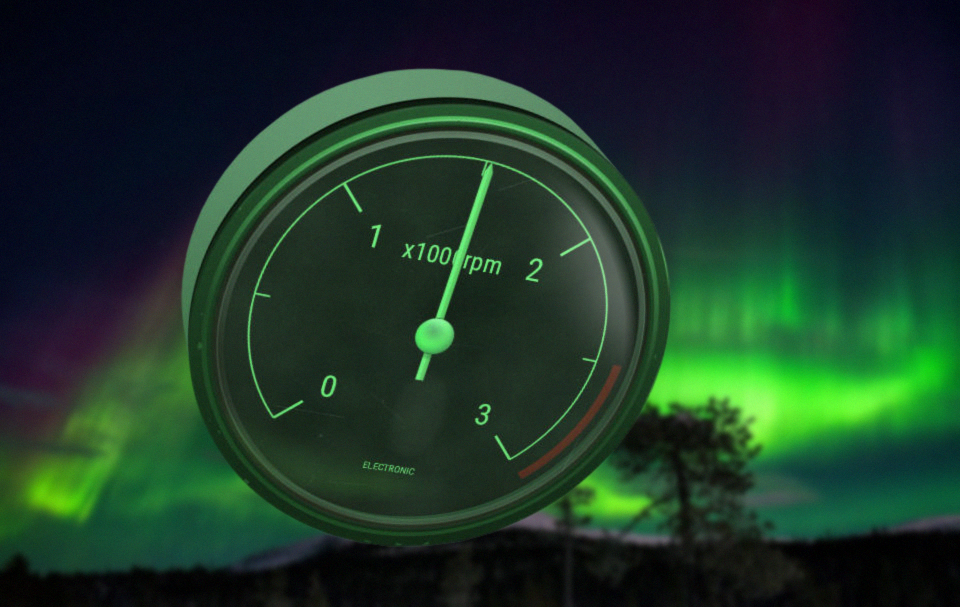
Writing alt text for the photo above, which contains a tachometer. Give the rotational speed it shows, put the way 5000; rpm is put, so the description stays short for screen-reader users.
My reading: 1500; rpm
